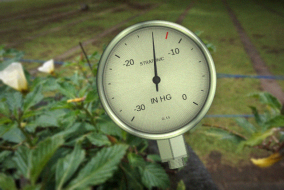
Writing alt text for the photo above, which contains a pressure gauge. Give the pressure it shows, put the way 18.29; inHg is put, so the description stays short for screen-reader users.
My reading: -14; inHg
